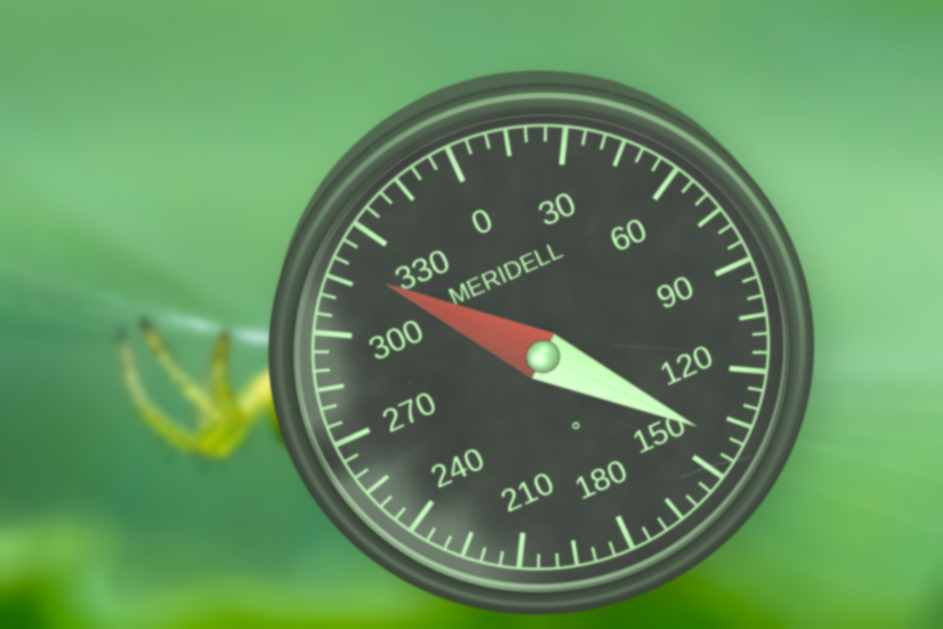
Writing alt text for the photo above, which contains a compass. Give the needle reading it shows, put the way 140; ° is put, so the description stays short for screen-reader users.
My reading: 320; °
